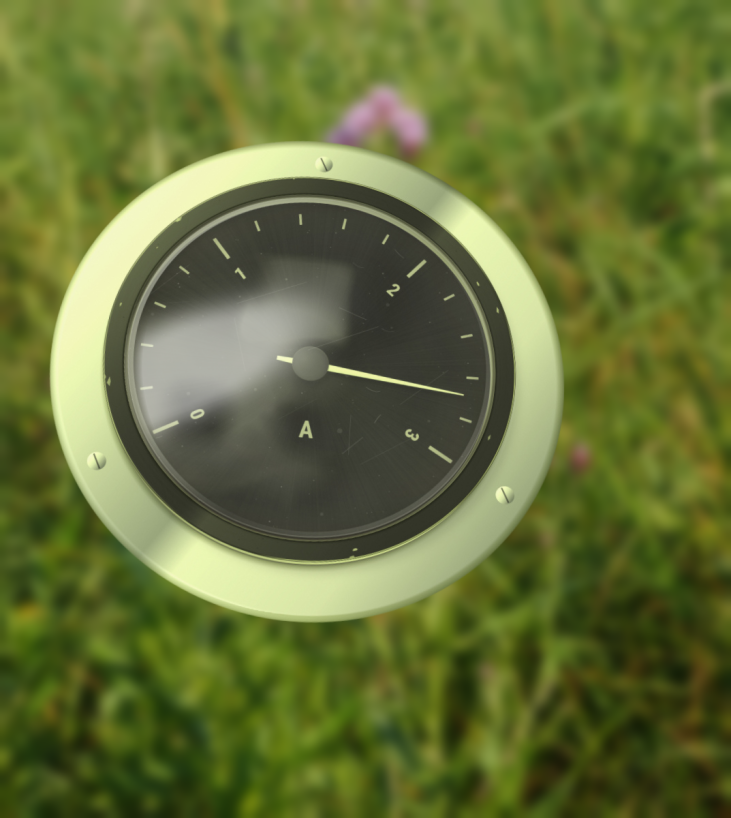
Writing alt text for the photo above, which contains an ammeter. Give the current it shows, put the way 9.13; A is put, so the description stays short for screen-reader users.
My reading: 2.7; A
